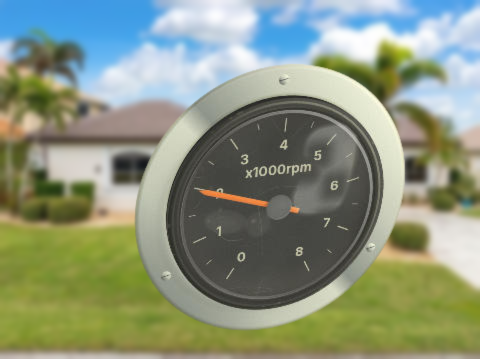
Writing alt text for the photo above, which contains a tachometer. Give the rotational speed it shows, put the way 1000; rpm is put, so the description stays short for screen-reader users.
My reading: 2000; rpm
